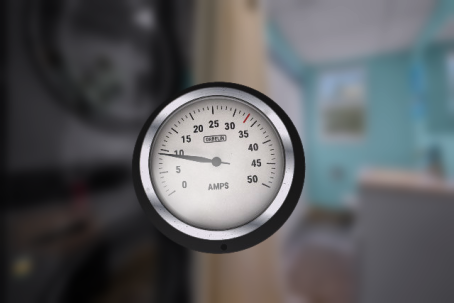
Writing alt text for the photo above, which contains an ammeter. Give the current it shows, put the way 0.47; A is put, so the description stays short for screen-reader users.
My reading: 9; A
